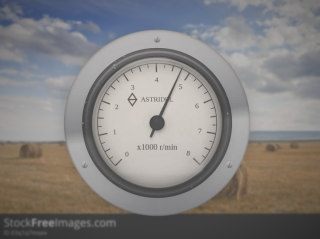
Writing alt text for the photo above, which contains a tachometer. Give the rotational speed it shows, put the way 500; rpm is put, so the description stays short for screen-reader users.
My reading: 4750; rpm
